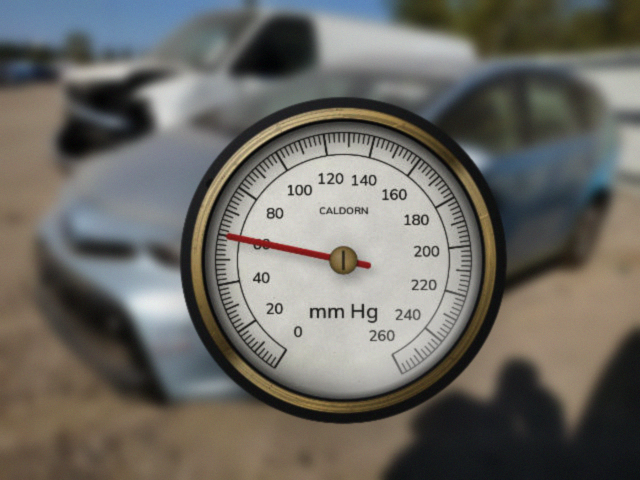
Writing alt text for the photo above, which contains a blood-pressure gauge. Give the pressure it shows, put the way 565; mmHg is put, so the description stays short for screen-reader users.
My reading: 60; mmHg
